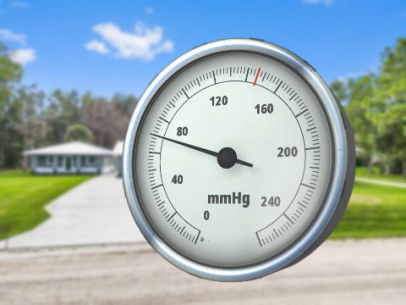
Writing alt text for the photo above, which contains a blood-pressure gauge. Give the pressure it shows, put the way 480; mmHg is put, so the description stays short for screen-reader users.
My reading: 70; mmHg
